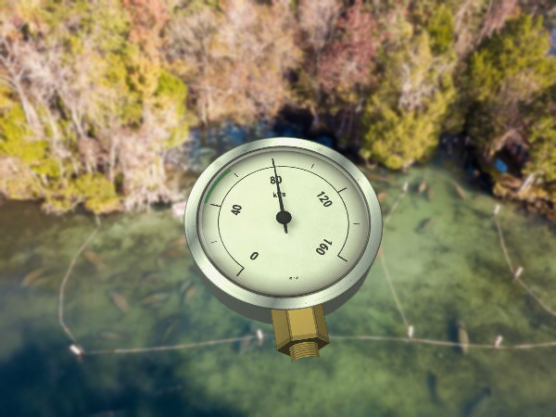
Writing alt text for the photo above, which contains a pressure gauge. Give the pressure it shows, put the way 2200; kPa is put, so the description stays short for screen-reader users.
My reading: 80; kPa
